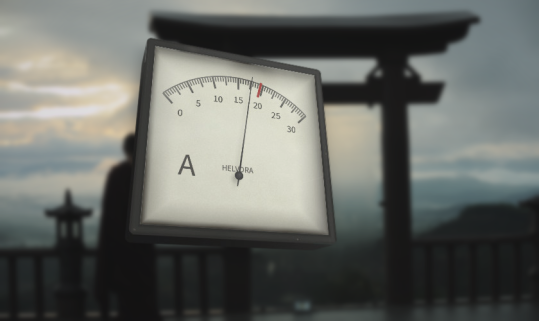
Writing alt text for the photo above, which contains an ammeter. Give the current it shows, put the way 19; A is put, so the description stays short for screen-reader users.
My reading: 17.5; A
